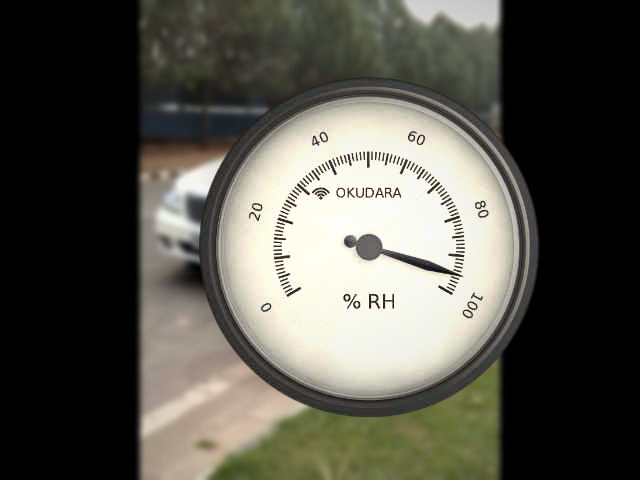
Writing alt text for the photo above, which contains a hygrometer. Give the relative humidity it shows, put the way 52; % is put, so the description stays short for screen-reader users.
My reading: 95; %
